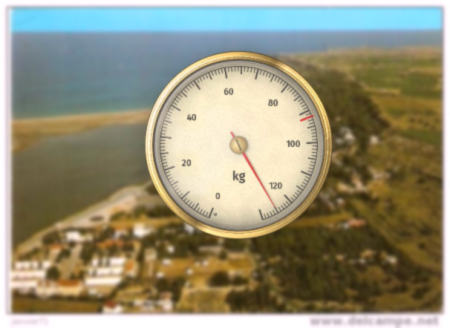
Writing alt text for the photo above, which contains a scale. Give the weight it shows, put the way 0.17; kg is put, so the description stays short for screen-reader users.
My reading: 125; kg
